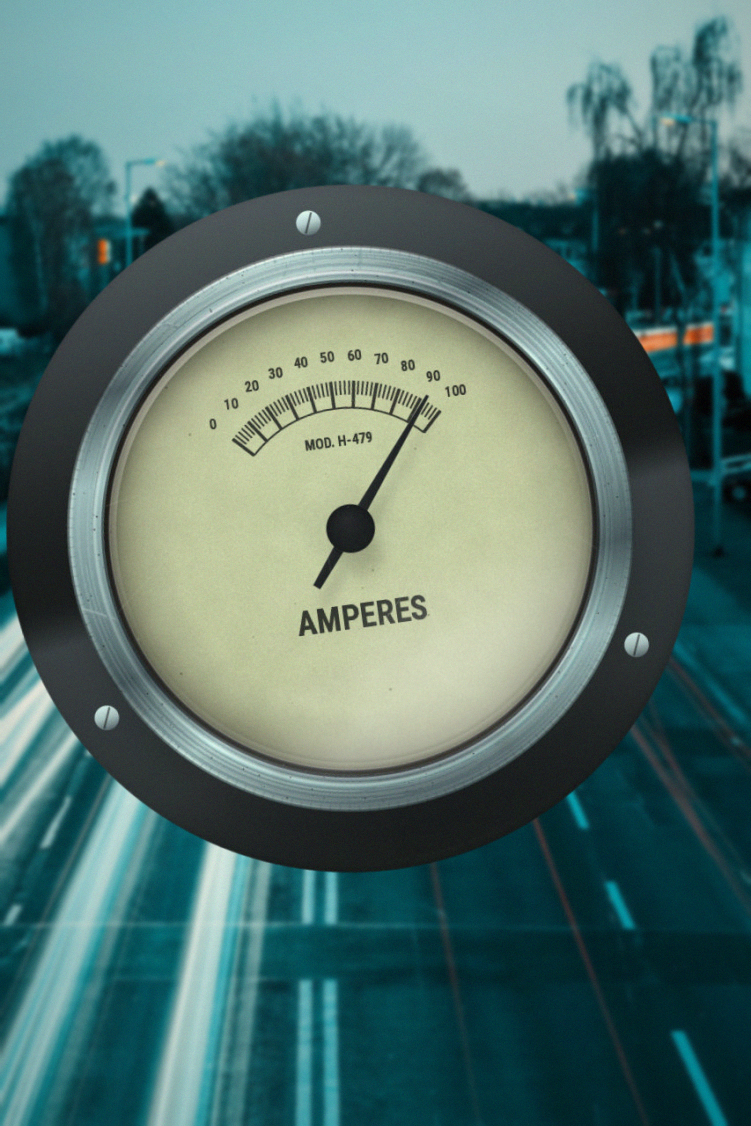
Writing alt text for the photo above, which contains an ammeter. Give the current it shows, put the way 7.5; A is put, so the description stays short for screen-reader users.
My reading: 92; A
